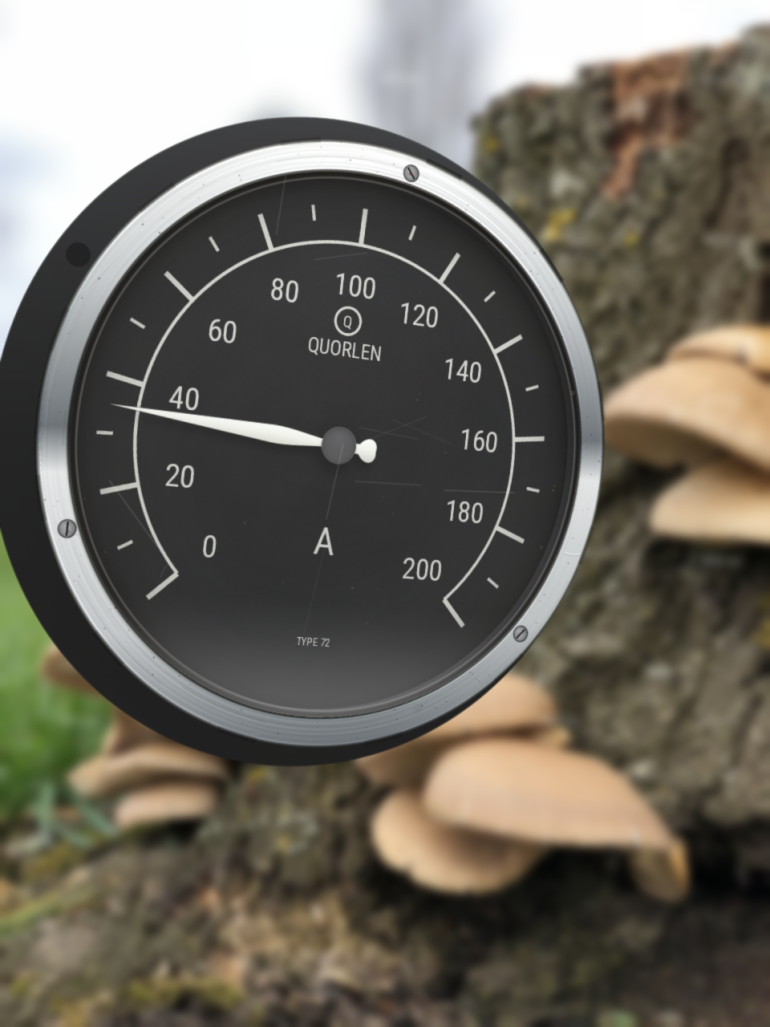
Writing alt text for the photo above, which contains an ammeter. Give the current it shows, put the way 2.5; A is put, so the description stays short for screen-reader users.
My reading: 35; A
